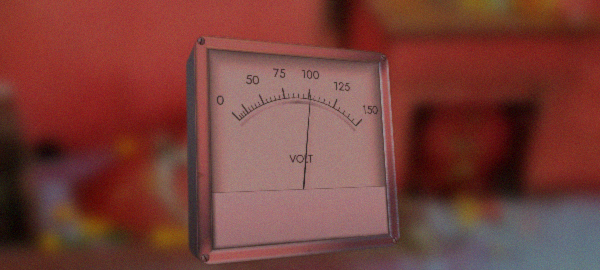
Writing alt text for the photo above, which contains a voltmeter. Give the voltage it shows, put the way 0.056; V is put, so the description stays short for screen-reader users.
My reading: 100; V
